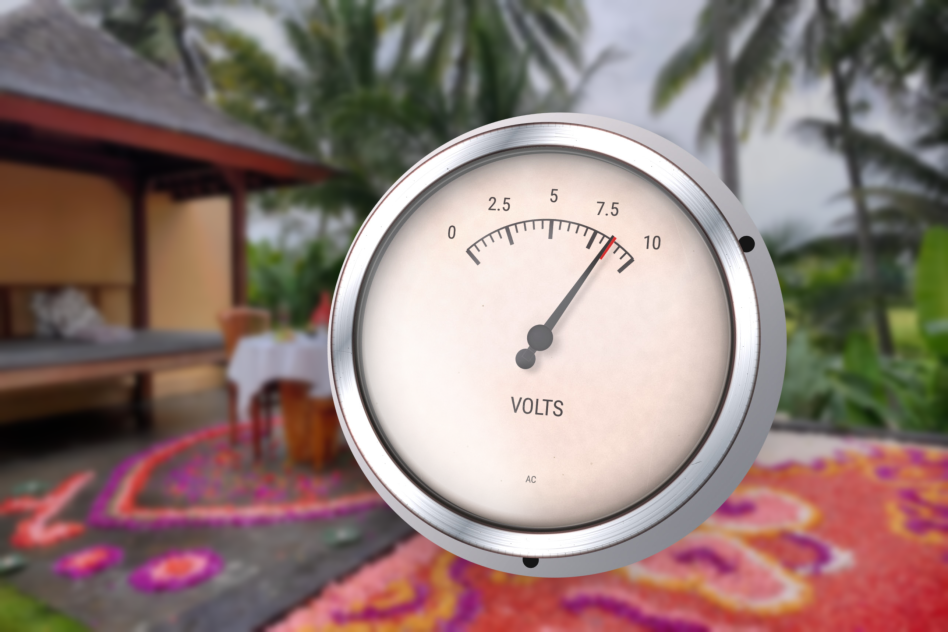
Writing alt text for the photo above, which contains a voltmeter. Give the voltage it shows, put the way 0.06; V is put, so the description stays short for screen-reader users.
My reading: 8.5; V
